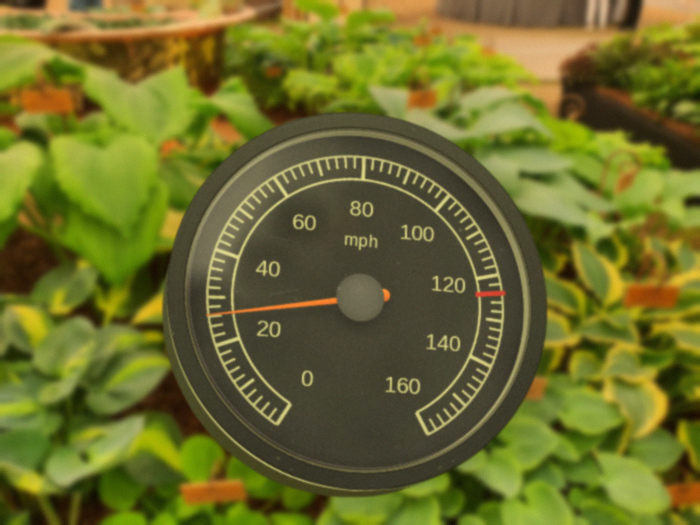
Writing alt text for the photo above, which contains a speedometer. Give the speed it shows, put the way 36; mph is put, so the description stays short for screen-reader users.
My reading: 26; mph
